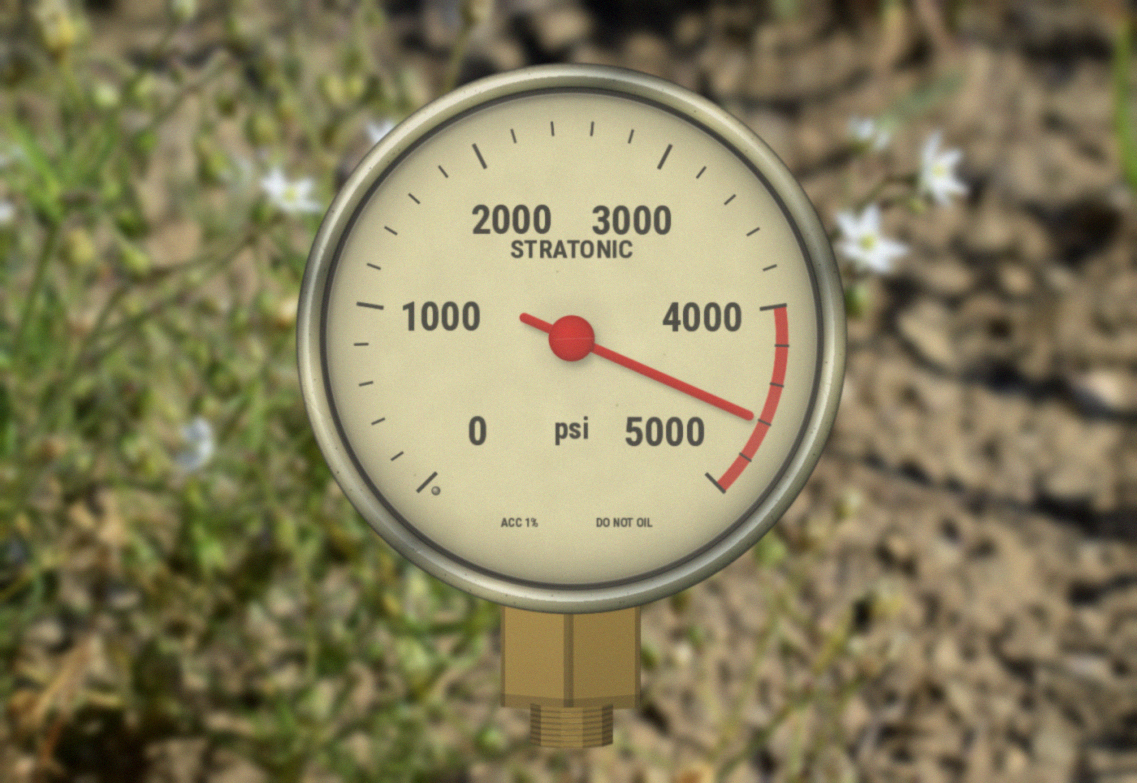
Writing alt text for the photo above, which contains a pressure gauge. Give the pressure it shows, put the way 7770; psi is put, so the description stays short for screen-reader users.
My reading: 4600; psi
